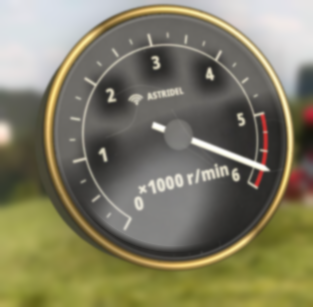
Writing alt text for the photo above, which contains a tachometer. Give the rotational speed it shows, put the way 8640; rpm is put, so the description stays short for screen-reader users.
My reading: 5750; rpm
